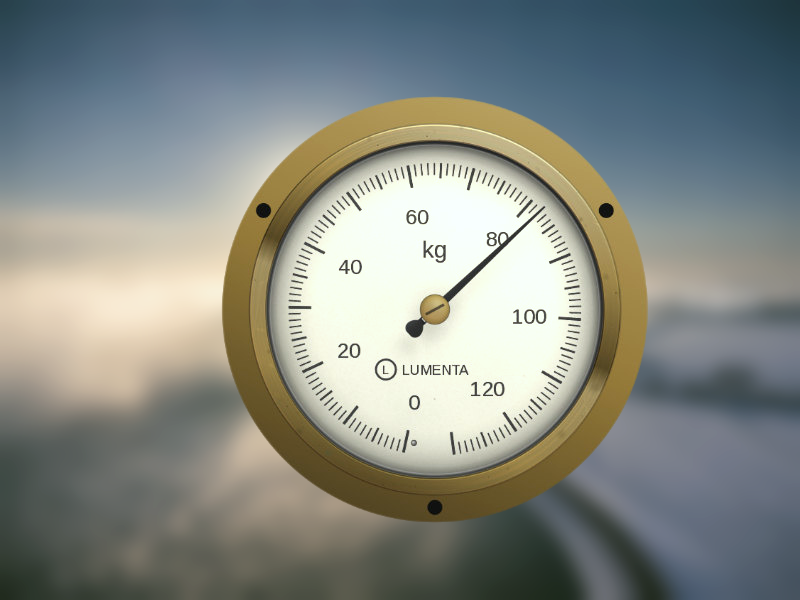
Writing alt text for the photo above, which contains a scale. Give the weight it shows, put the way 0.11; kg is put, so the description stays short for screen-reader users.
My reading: 82; kg
